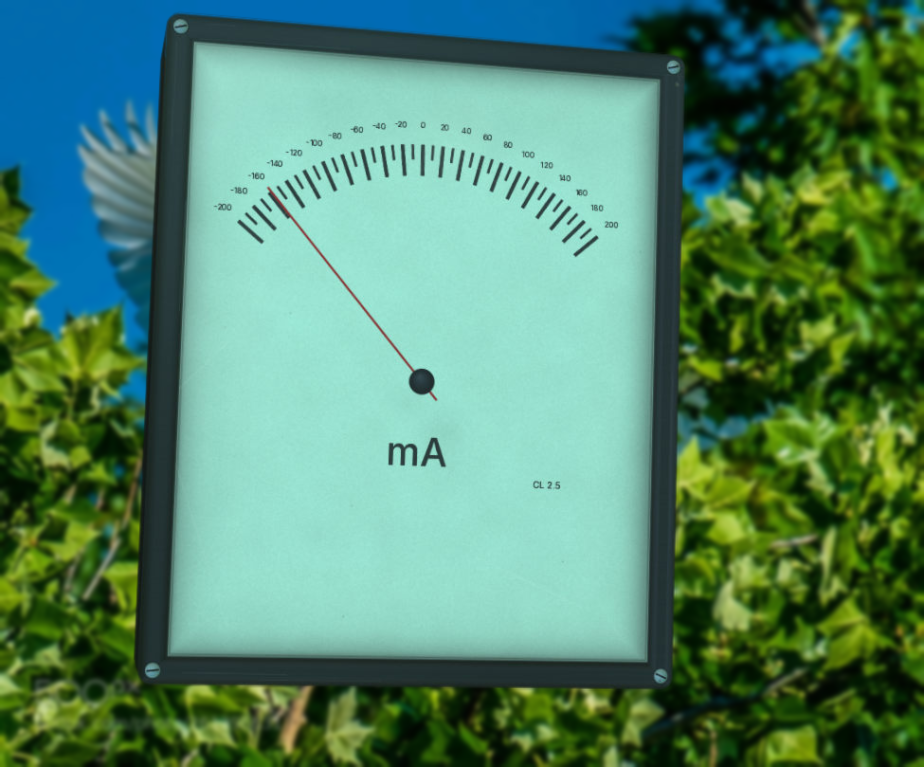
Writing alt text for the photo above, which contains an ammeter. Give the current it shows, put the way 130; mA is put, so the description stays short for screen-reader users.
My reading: -160; mA
